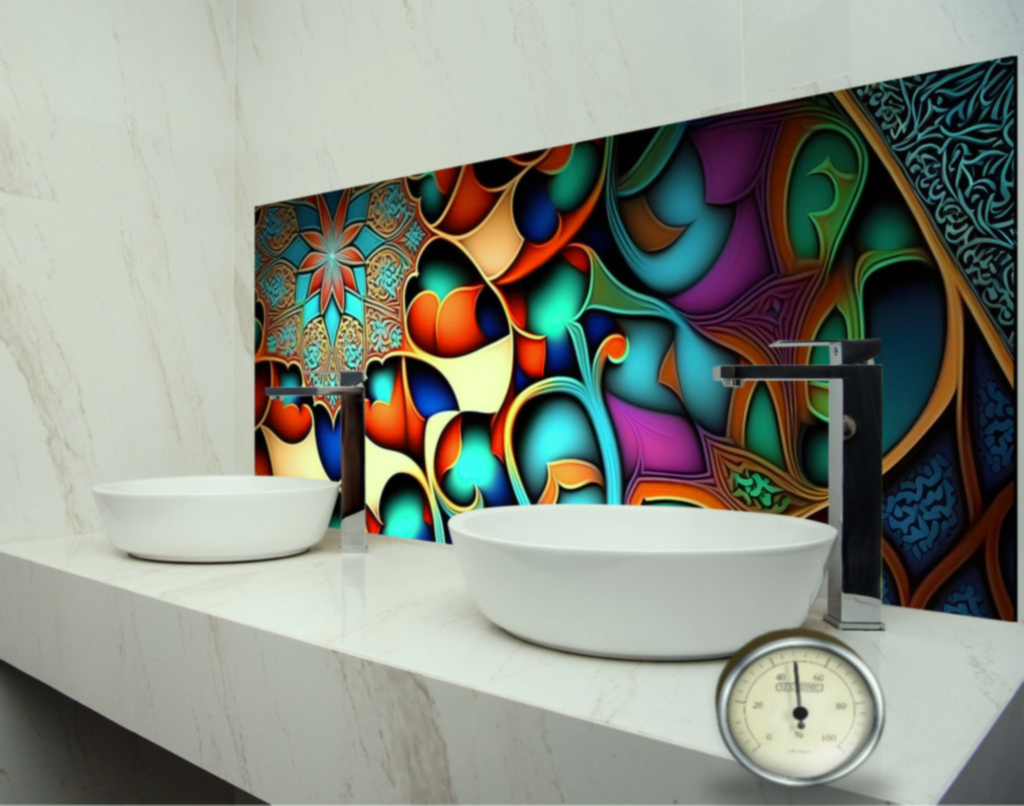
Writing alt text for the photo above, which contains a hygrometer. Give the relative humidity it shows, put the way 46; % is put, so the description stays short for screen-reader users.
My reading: 48; %
